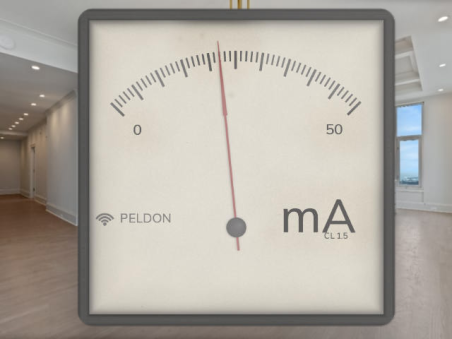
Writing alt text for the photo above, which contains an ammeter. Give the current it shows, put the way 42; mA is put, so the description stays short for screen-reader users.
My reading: 22; mA
